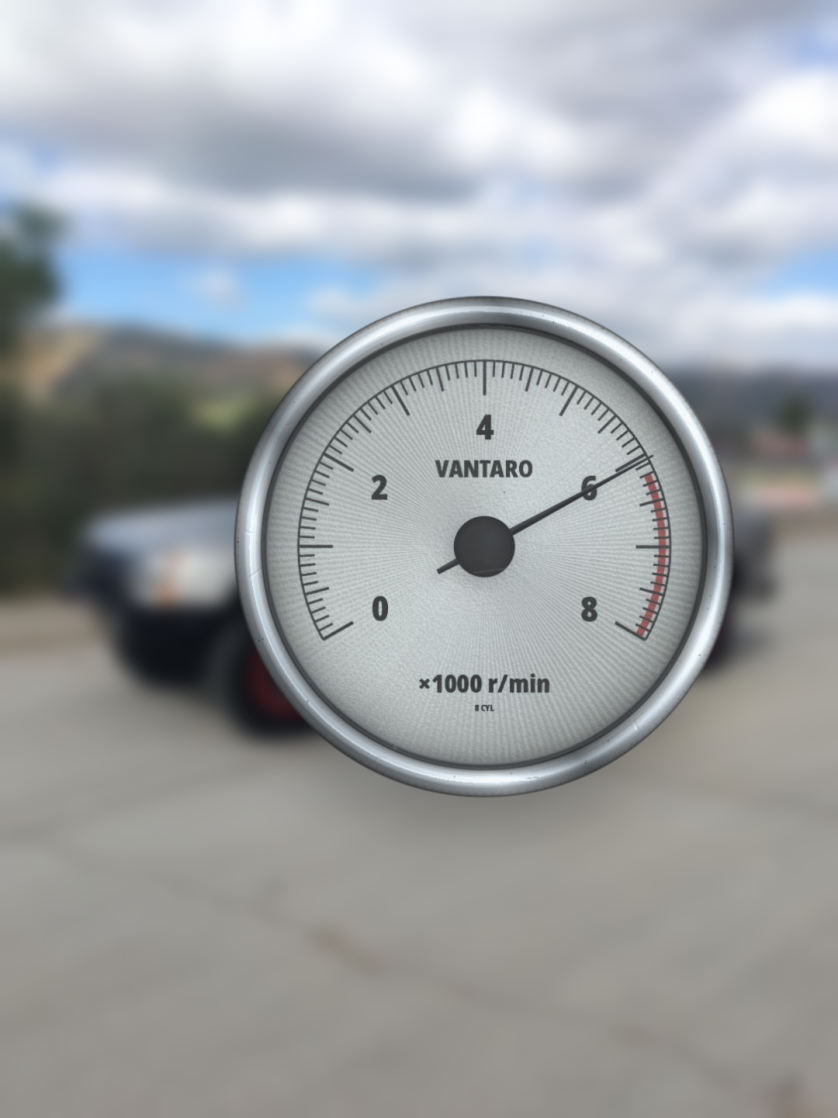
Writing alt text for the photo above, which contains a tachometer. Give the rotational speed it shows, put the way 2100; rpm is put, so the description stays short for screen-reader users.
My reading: 6050; rpm
